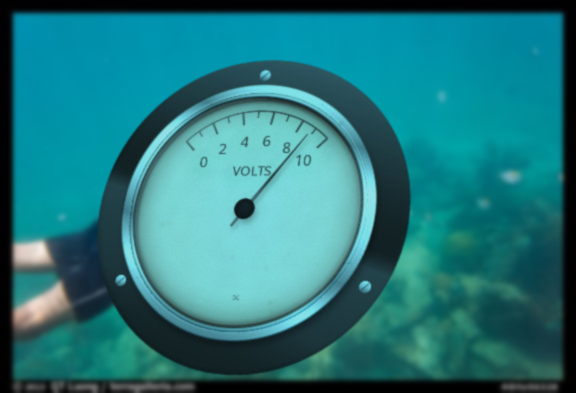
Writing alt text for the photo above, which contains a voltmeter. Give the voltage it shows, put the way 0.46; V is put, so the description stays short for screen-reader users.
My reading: 9; V
